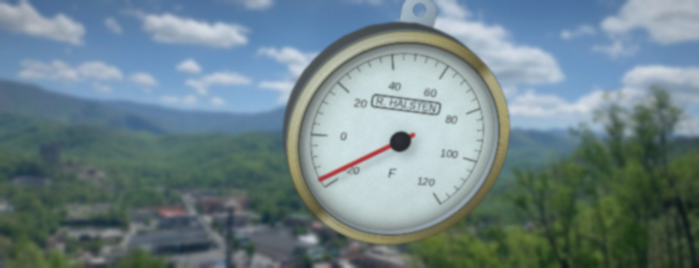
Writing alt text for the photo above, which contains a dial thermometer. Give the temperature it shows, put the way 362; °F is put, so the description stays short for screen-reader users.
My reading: -16; °F
